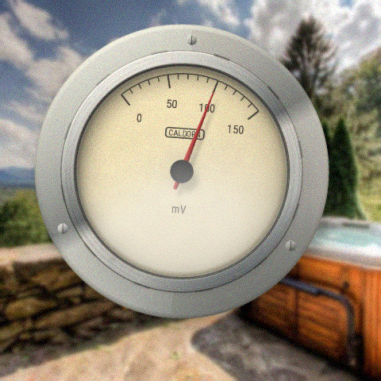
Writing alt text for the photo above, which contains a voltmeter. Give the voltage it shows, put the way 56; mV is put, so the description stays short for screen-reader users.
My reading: 100; mV
